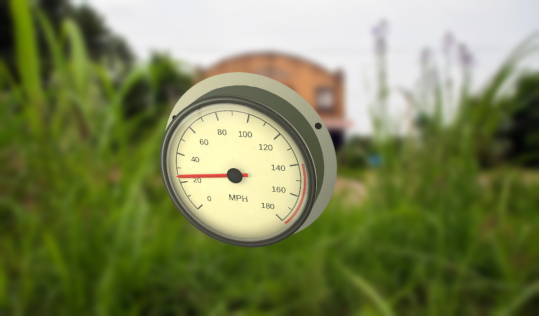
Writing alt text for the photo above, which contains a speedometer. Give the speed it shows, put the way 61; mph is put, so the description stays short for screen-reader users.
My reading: 25; mph
